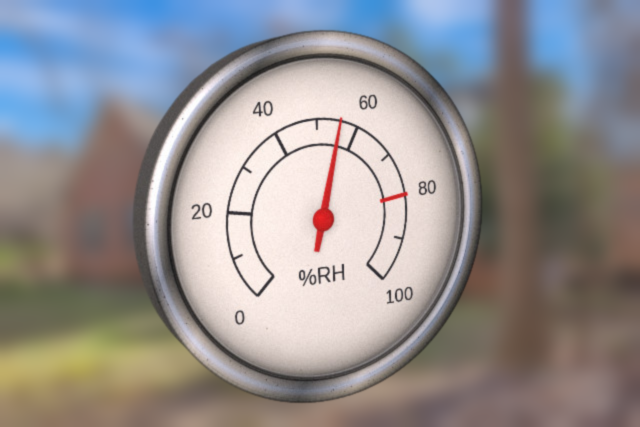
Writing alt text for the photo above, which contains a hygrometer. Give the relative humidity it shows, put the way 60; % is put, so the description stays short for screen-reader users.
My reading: 55; %
